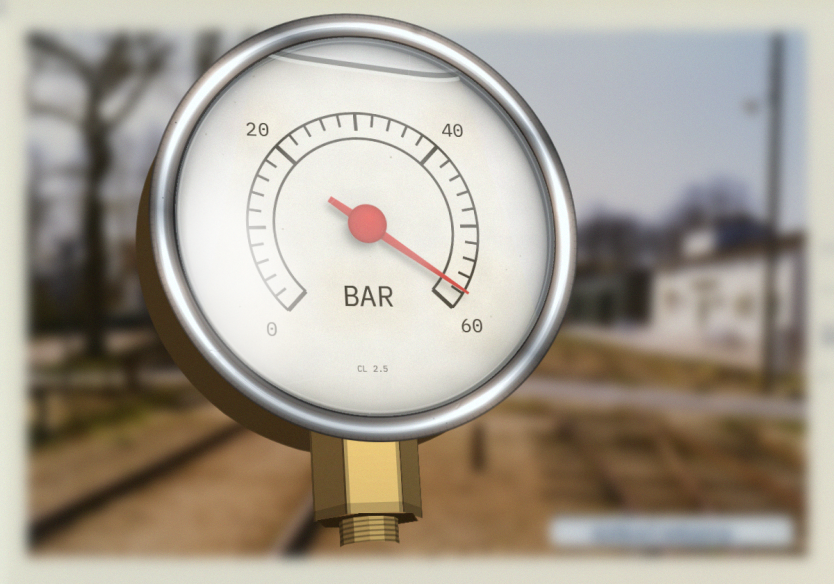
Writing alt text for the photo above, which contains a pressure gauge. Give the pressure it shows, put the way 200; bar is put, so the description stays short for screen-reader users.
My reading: 58; bar
